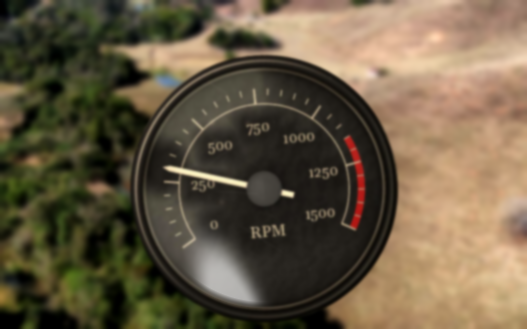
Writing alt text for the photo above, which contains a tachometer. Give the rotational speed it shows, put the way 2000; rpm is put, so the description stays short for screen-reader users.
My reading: 300; rpm
